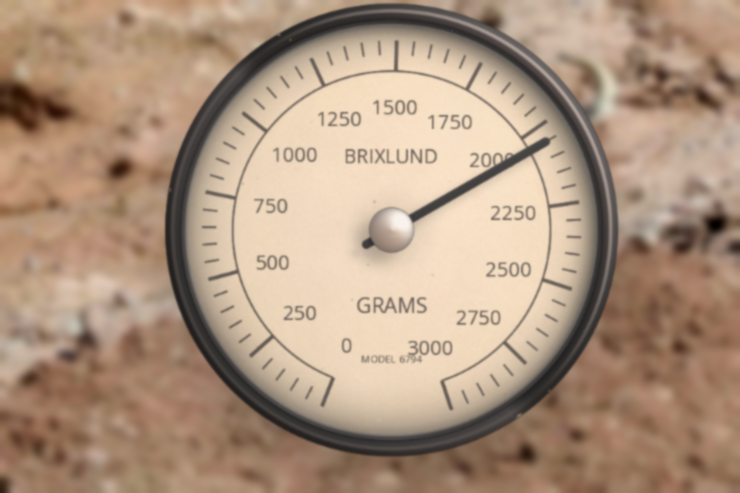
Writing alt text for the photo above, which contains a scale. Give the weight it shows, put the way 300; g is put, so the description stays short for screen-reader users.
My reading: 2050; g
